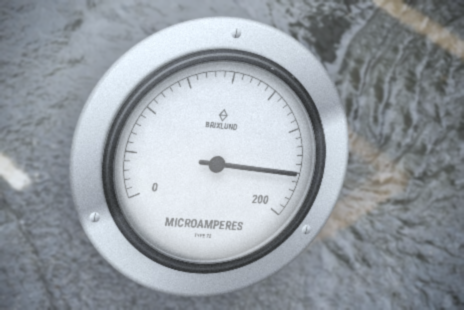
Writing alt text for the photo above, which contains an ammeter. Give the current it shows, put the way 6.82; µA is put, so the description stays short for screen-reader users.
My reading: 175; µA
